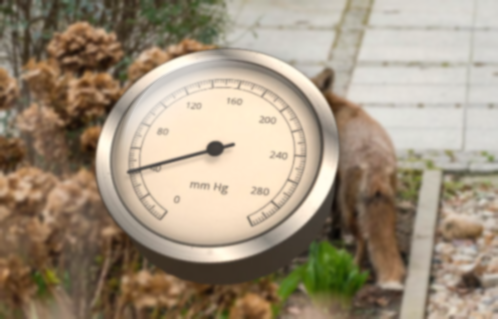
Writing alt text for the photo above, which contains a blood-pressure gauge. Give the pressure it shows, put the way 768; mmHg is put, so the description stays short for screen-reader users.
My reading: 40; mmHg
